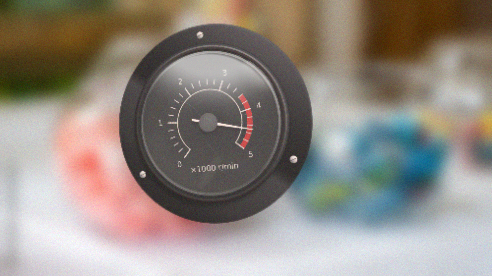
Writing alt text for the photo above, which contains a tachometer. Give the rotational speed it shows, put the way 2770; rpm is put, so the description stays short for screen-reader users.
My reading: 4500; rpm
